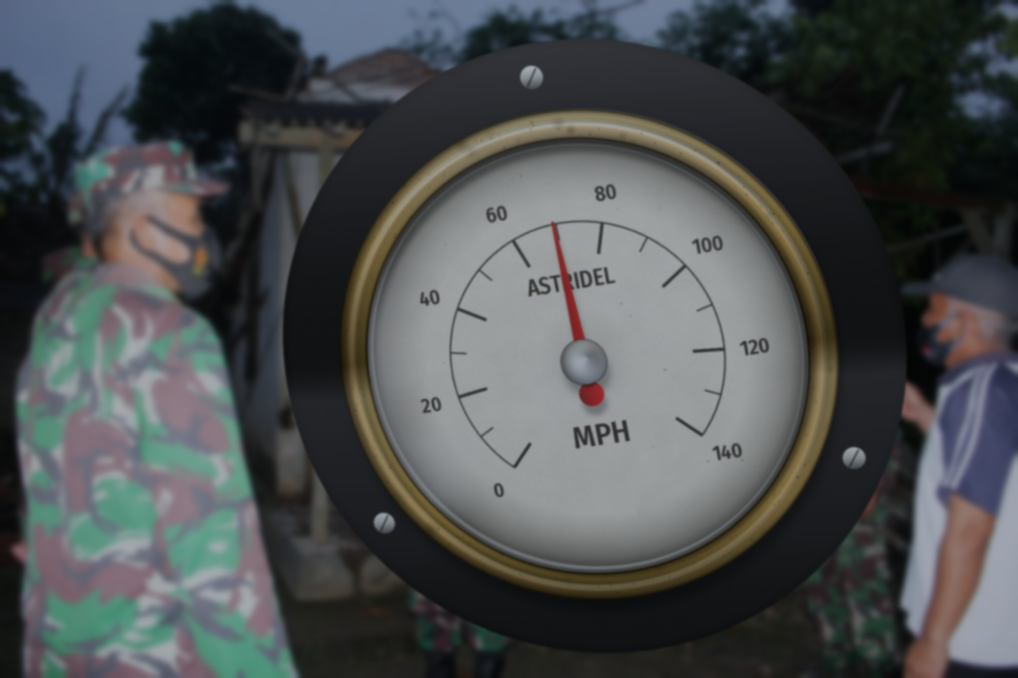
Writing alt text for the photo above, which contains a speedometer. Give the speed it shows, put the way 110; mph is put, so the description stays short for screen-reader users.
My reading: 70; mph
